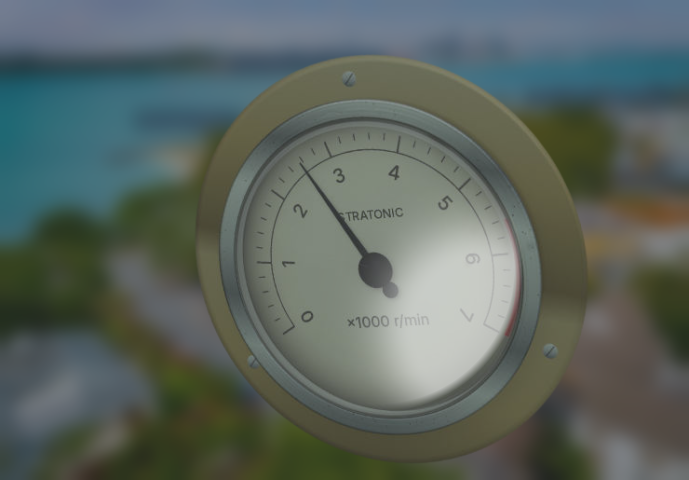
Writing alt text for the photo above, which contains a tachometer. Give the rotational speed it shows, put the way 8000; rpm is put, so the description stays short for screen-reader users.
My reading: 2600; rpm
